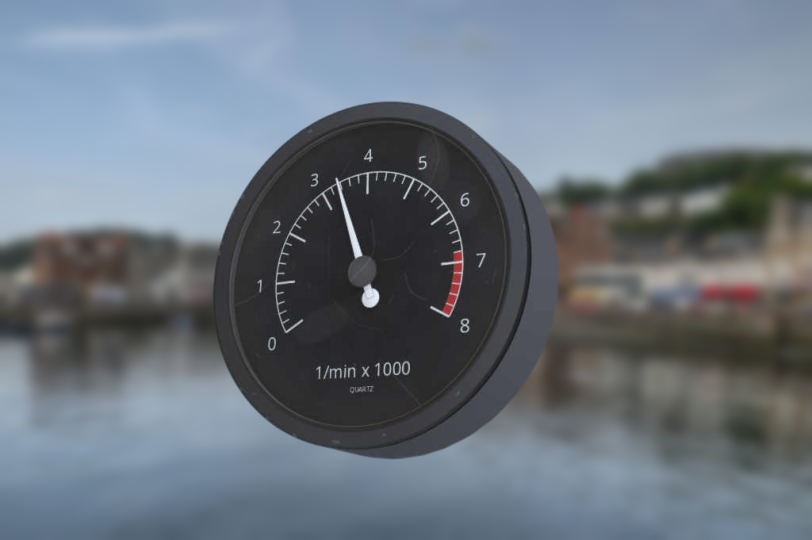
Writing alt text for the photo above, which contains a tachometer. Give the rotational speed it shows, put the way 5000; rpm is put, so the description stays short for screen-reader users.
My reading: 3400; rpm
